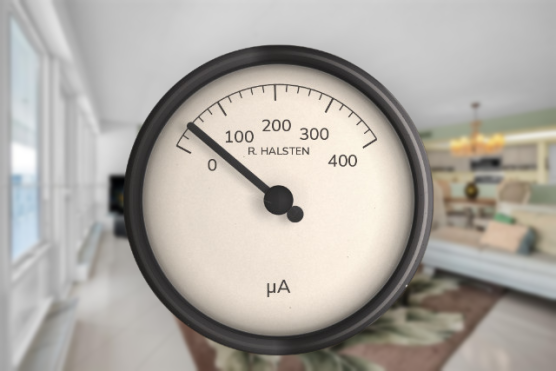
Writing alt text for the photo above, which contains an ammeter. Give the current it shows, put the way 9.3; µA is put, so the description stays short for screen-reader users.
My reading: 40; µA
